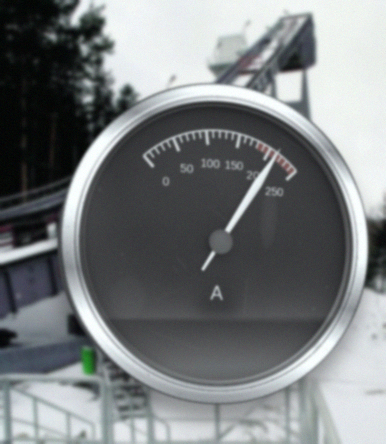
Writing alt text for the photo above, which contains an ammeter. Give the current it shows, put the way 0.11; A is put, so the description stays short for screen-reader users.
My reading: 210; A
